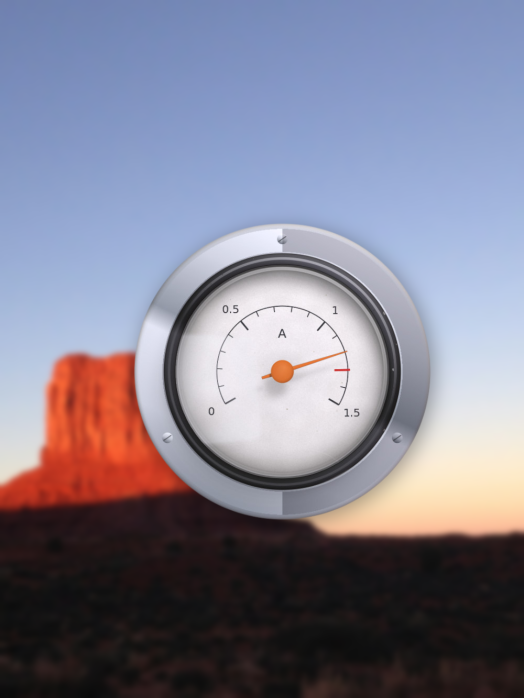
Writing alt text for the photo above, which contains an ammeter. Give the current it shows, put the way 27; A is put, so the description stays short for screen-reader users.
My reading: 1.2; A
